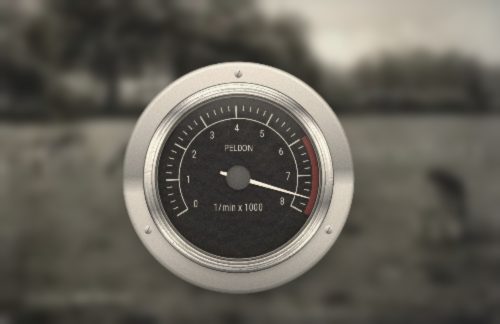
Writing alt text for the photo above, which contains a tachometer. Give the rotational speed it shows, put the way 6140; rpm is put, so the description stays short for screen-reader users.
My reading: 7600; rpm
